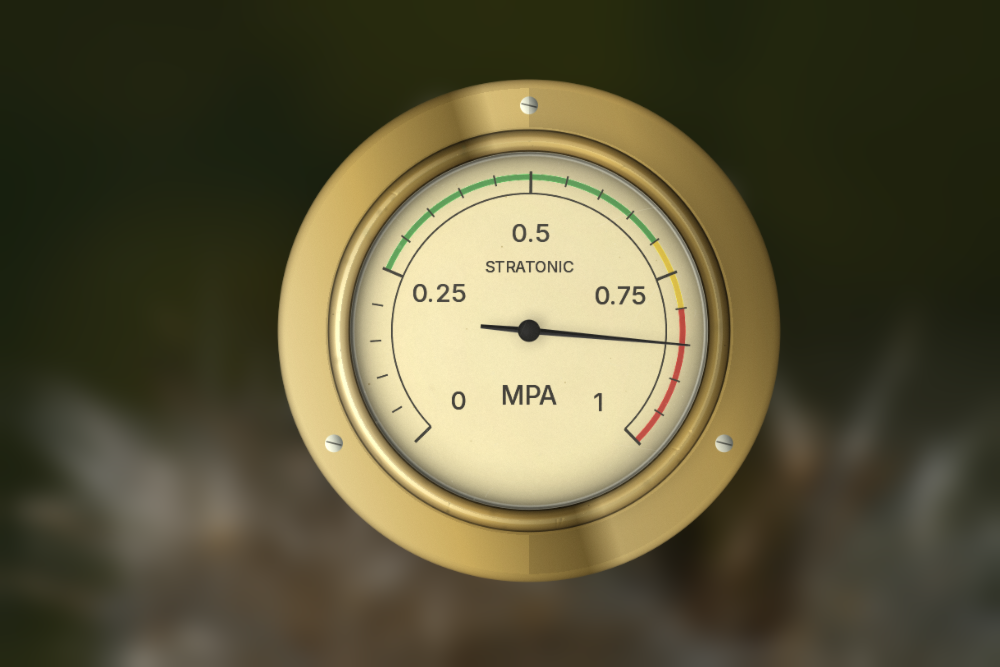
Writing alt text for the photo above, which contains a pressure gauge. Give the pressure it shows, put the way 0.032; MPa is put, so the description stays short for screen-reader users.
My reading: 0.85; MPa
